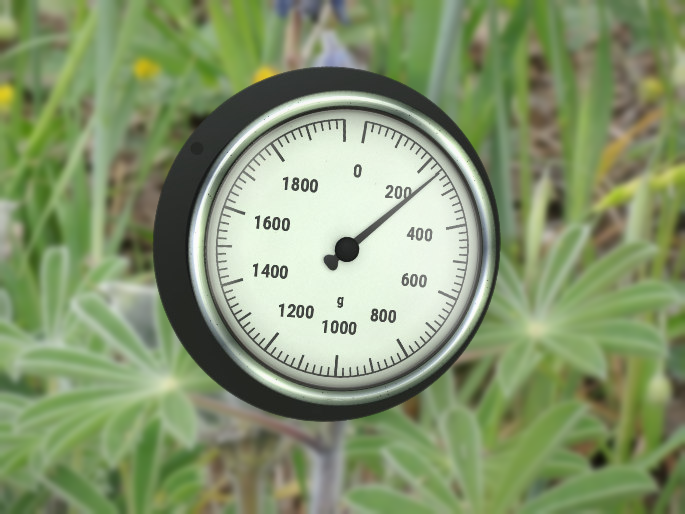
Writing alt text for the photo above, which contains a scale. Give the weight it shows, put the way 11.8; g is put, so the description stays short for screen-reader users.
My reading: 240; g
